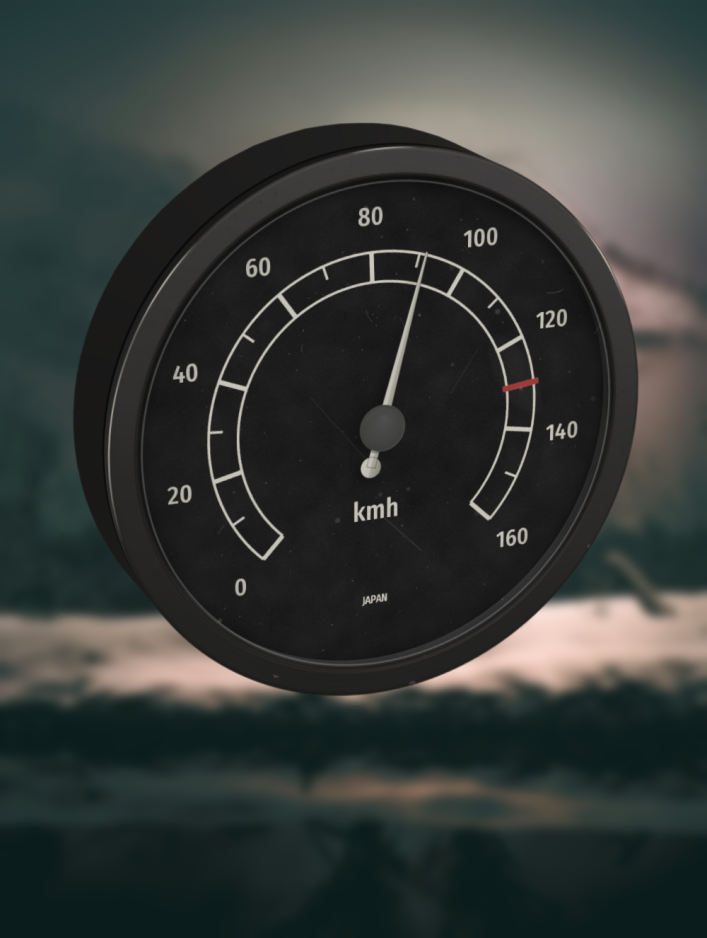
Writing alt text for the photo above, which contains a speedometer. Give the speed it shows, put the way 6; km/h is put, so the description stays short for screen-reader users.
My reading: 90; km/h
